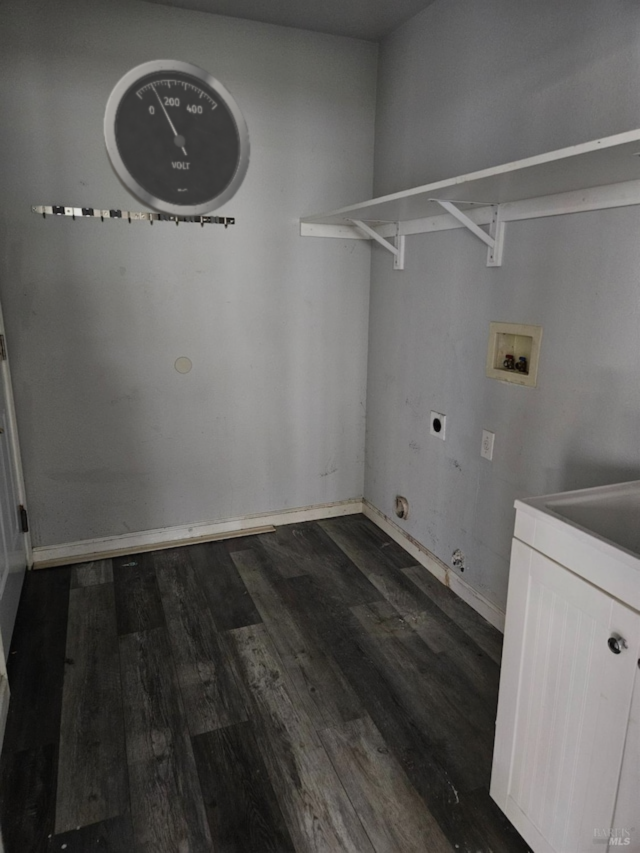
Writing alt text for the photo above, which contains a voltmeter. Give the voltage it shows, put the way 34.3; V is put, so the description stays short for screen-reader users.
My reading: 100; V
